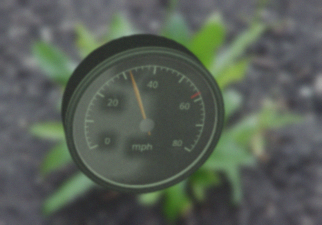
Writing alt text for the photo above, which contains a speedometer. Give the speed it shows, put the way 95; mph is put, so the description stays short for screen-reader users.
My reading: 32; mph
